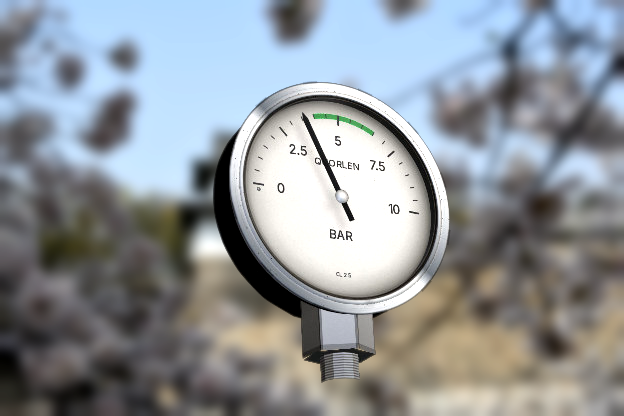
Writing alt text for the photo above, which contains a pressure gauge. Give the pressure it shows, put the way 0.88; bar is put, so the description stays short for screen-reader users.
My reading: 3.5; bar
